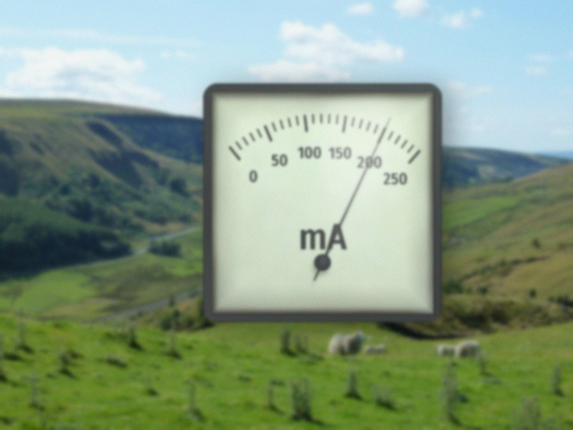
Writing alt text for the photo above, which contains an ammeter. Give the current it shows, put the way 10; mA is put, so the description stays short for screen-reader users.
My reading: 200; mA
